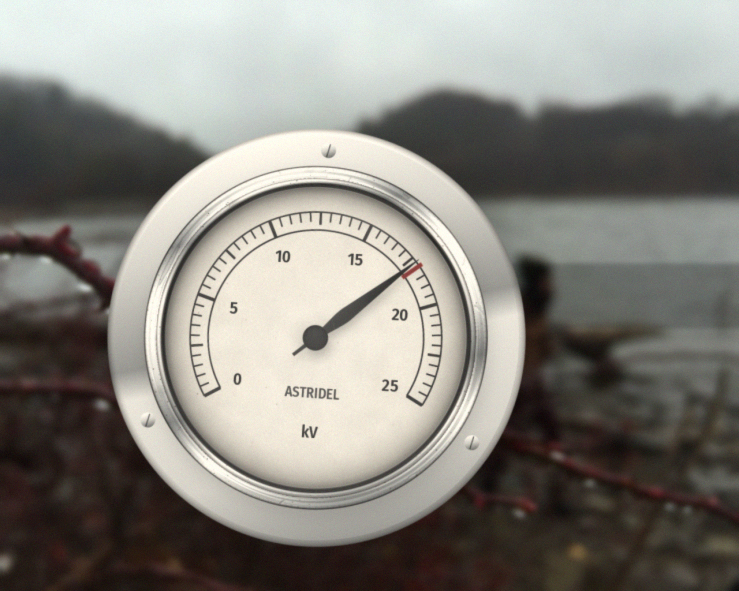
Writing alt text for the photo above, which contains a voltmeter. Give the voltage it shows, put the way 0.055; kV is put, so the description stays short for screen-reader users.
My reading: 17.75; kV
